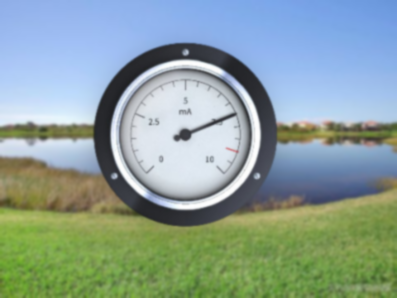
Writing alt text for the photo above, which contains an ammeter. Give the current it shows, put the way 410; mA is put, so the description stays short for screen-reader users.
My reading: 7.5; mA
